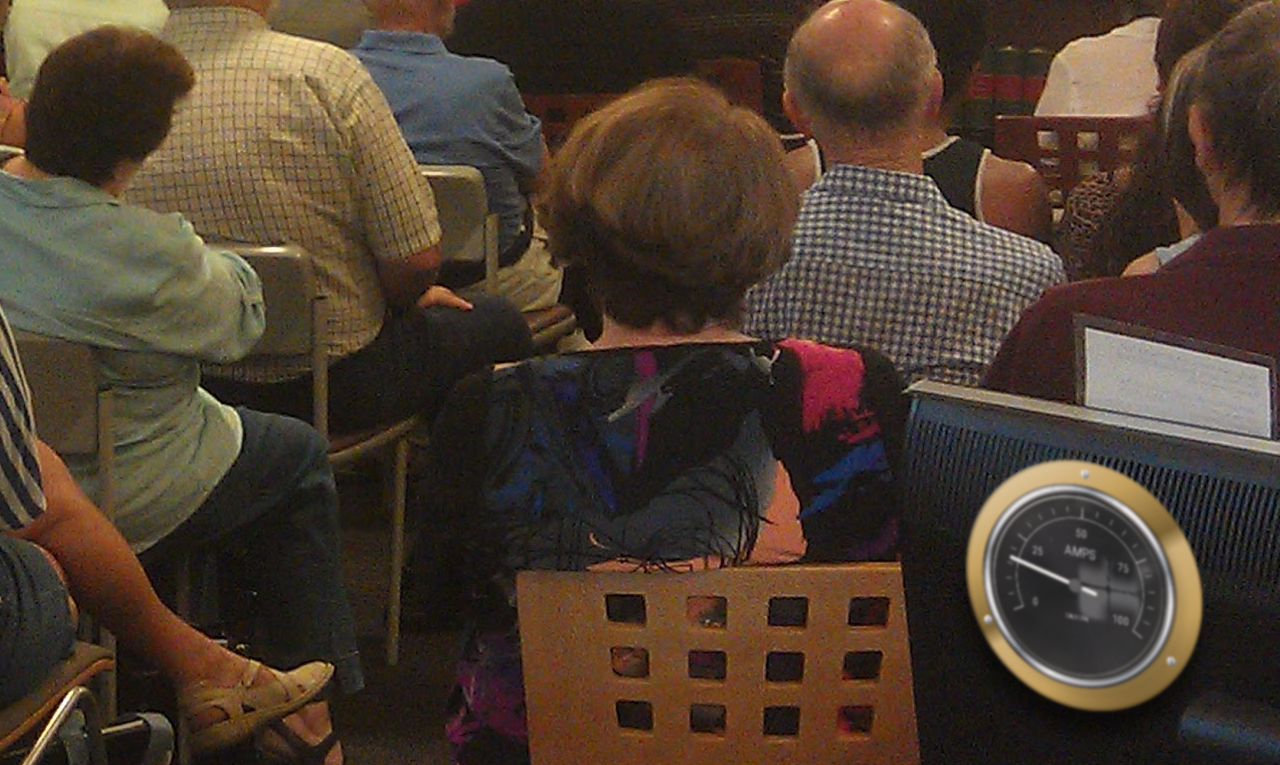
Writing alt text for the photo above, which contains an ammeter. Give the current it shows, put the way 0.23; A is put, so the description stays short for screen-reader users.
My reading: 17.5; A
